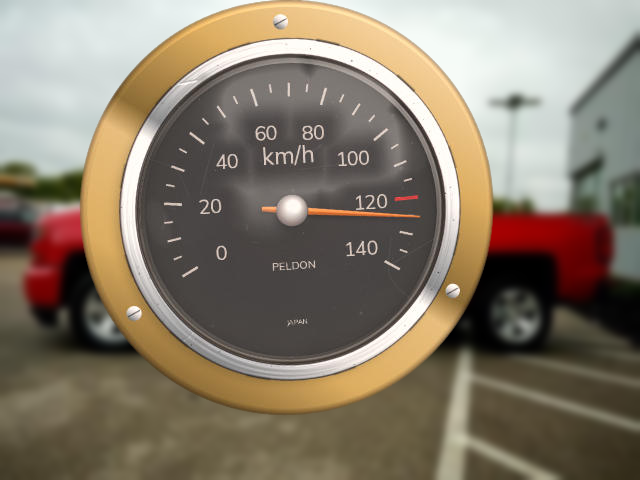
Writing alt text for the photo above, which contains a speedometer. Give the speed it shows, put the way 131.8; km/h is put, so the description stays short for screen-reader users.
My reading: 125; km/h
